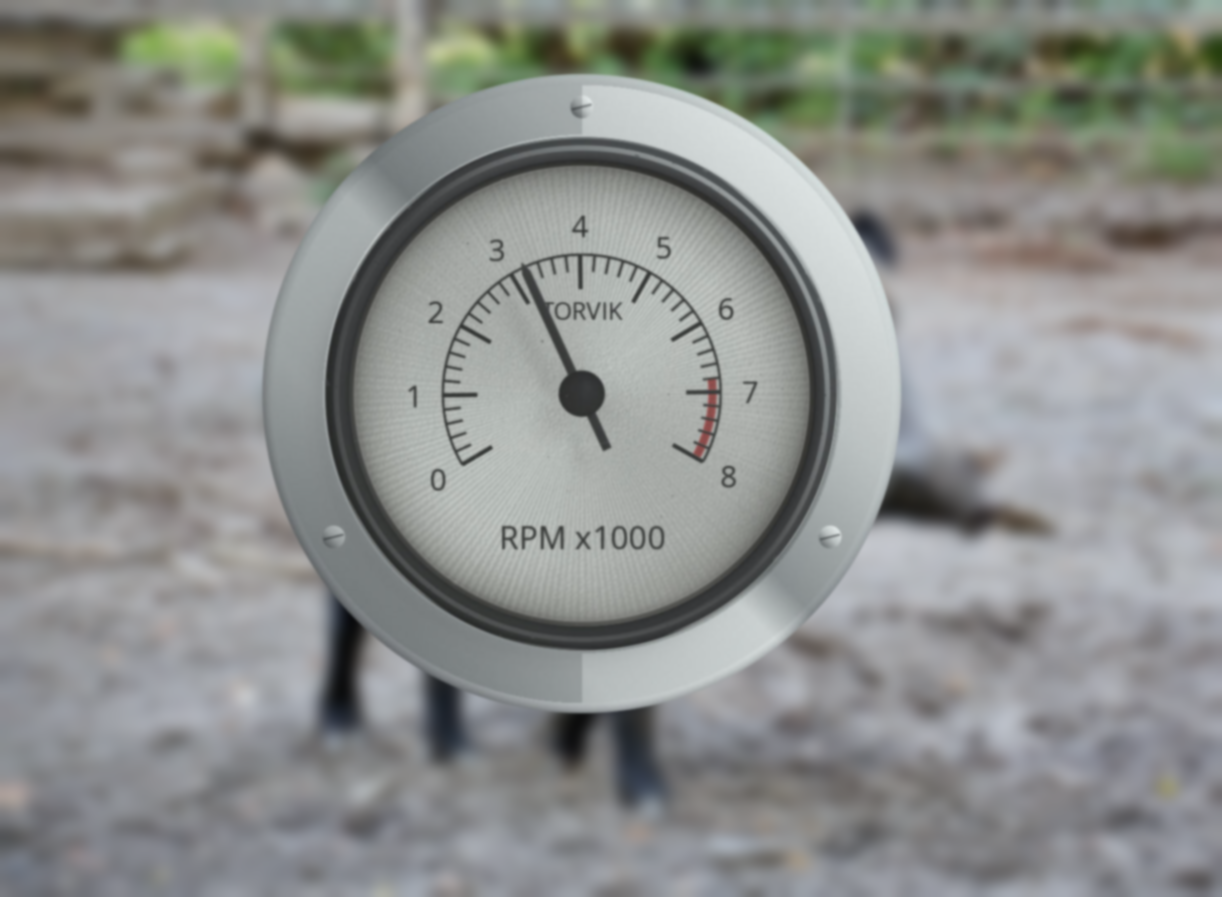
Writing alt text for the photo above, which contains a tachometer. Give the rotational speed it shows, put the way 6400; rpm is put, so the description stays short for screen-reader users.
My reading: 3200; rpm
